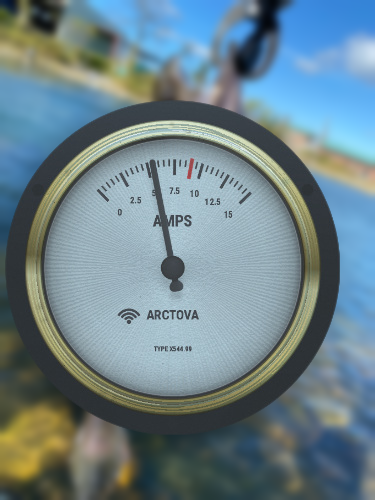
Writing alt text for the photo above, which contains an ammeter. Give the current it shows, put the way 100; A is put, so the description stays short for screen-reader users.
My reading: 5.5; A
